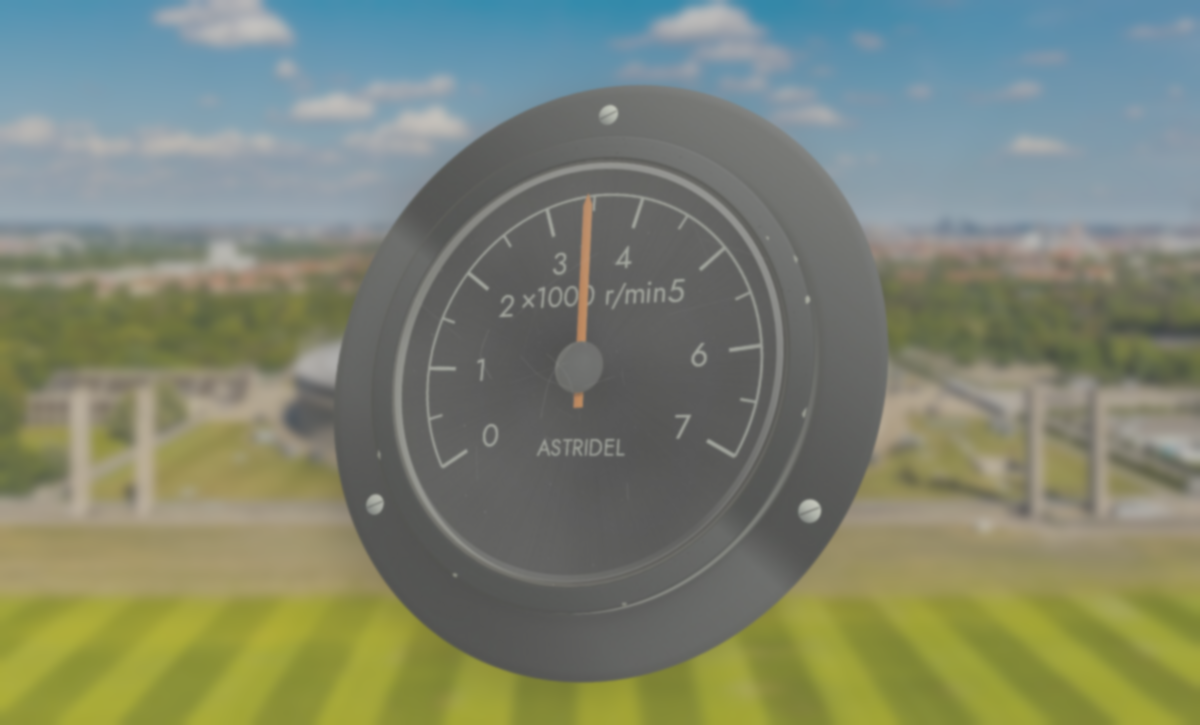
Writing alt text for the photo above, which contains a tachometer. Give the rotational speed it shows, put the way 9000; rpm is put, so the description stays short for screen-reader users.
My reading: 3500; rpm
